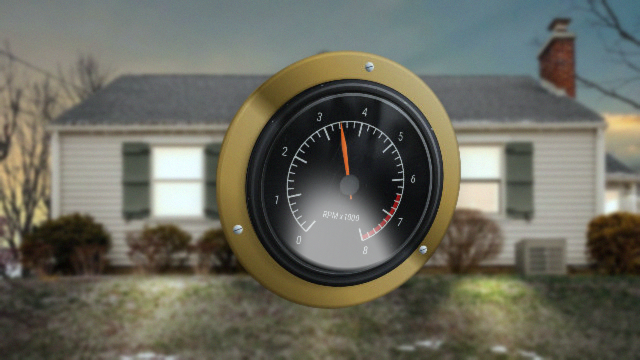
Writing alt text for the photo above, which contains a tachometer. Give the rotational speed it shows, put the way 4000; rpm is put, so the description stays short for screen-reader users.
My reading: 3400; rpm
